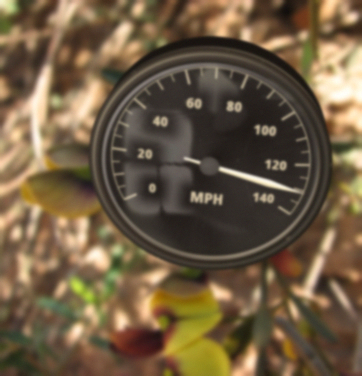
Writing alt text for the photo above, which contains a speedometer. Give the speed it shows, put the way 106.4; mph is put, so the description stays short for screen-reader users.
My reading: 130; mph
